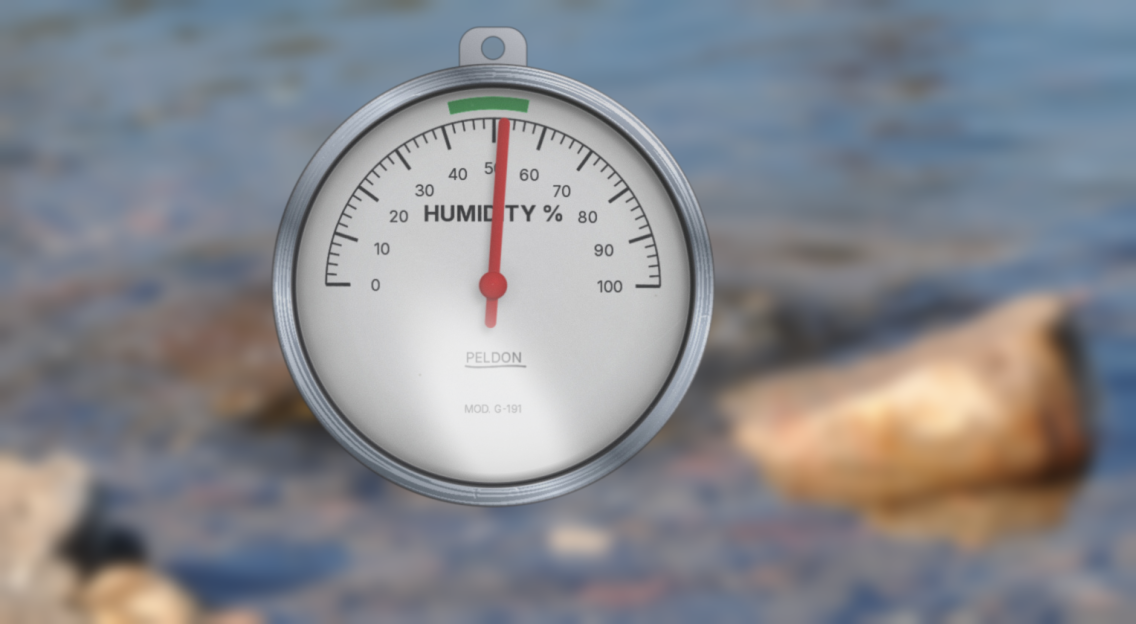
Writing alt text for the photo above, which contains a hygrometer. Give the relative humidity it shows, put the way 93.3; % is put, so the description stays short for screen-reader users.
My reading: 52; %
